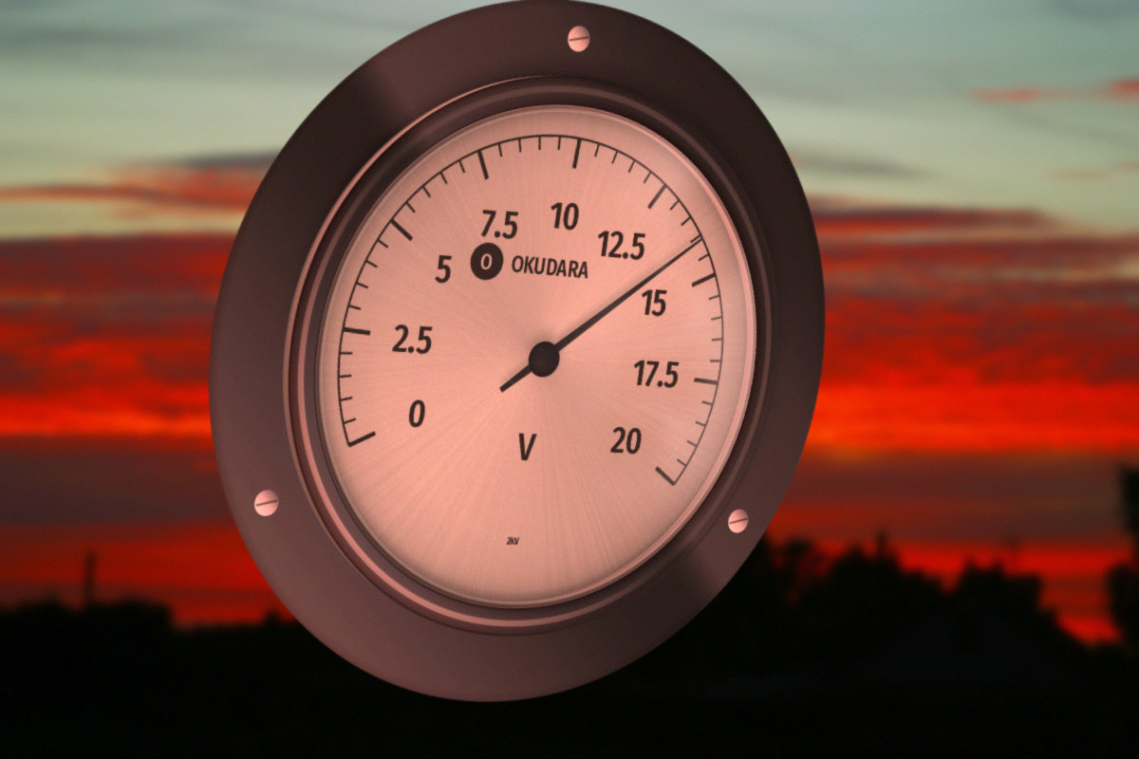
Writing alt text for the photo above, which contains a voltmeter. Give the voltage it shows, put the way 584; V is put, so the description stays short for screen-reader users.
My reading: 14; V
